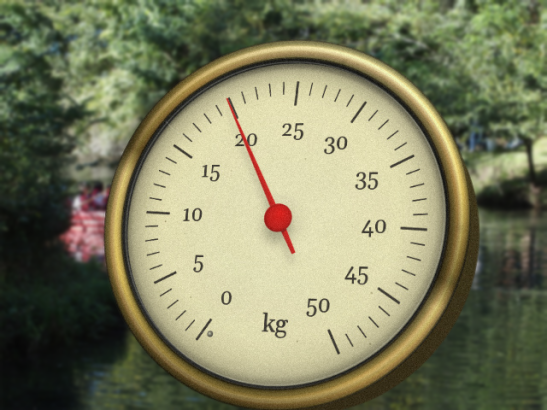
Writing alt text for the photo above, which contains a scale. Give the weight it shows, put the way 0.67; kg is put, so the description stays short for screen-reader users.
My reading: 20; kg
